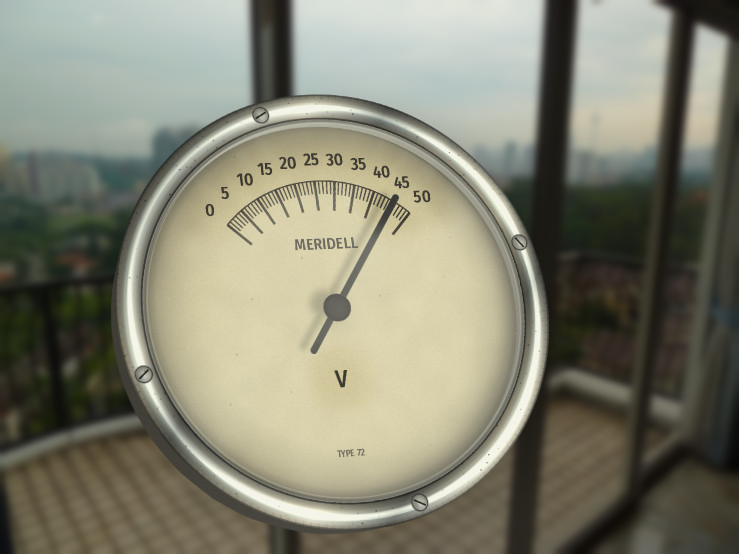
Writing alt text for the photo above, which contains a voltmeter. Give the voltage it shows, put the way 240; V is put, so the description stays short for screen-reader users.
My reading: 45; V
